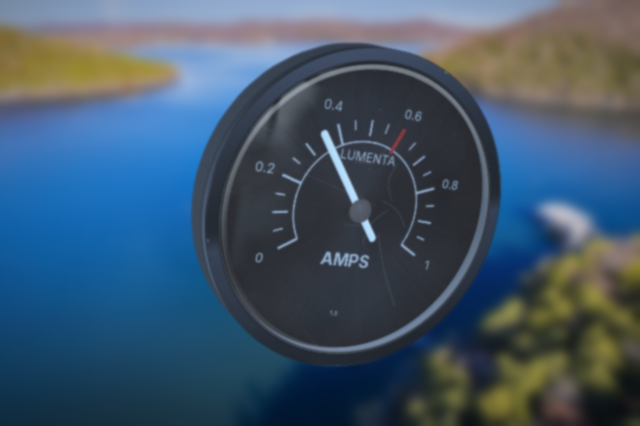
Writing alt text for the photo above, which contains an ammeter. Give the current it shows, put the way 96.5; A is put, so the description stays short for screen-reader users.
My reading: 0.35; A
